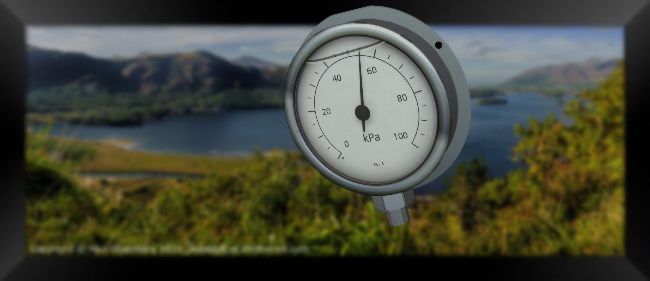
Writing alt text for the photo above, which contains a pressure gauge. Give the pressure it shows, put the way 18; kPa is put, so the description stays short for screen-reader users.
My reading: 55; kPa
